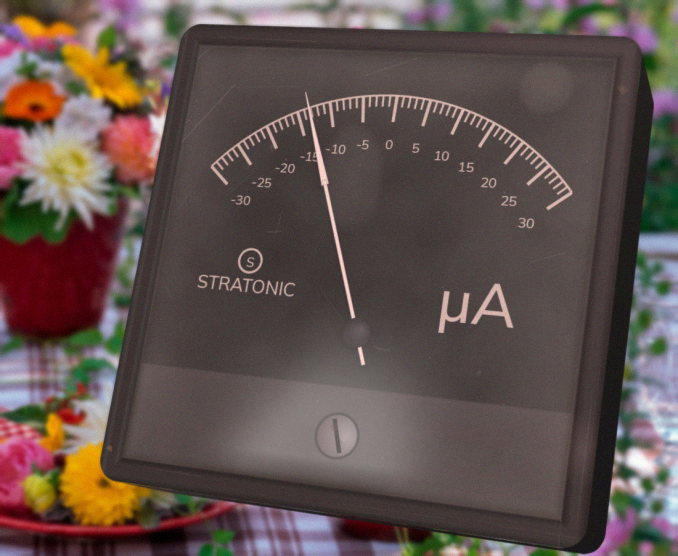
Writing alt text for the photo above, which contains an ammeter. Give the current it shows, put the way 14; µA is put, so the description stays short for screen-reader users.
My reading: -13; µA
